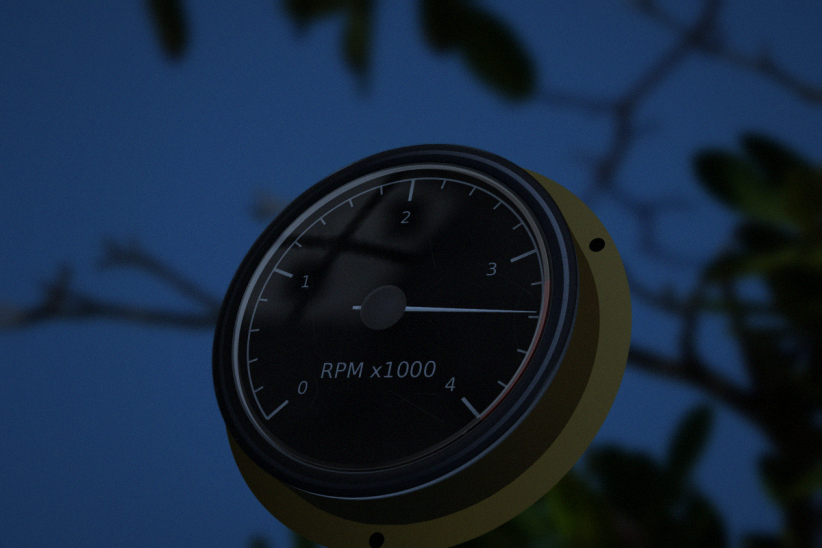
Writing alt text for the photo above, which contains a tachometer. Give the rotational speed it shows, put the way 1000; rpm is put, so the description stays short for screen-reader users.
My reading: 3400; rpm
